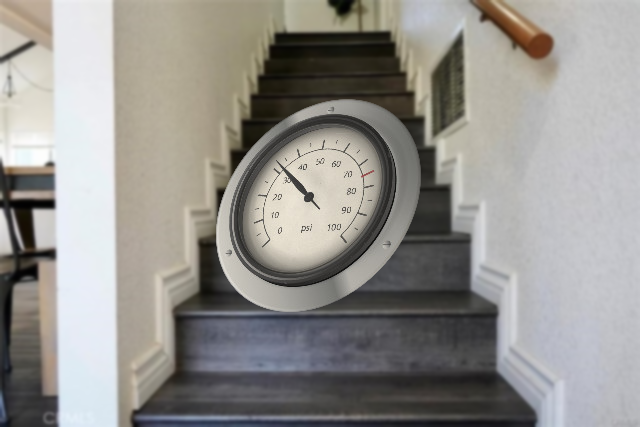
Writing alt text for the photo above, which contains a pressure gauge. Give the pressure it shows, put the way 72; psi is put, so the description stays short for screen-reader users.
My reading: 32.5; psi
